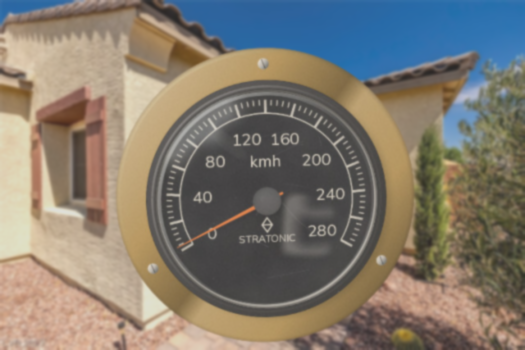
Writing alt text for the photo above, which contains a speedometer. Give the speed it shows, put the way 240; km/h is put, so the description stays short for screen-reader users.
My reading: 4; km/h
